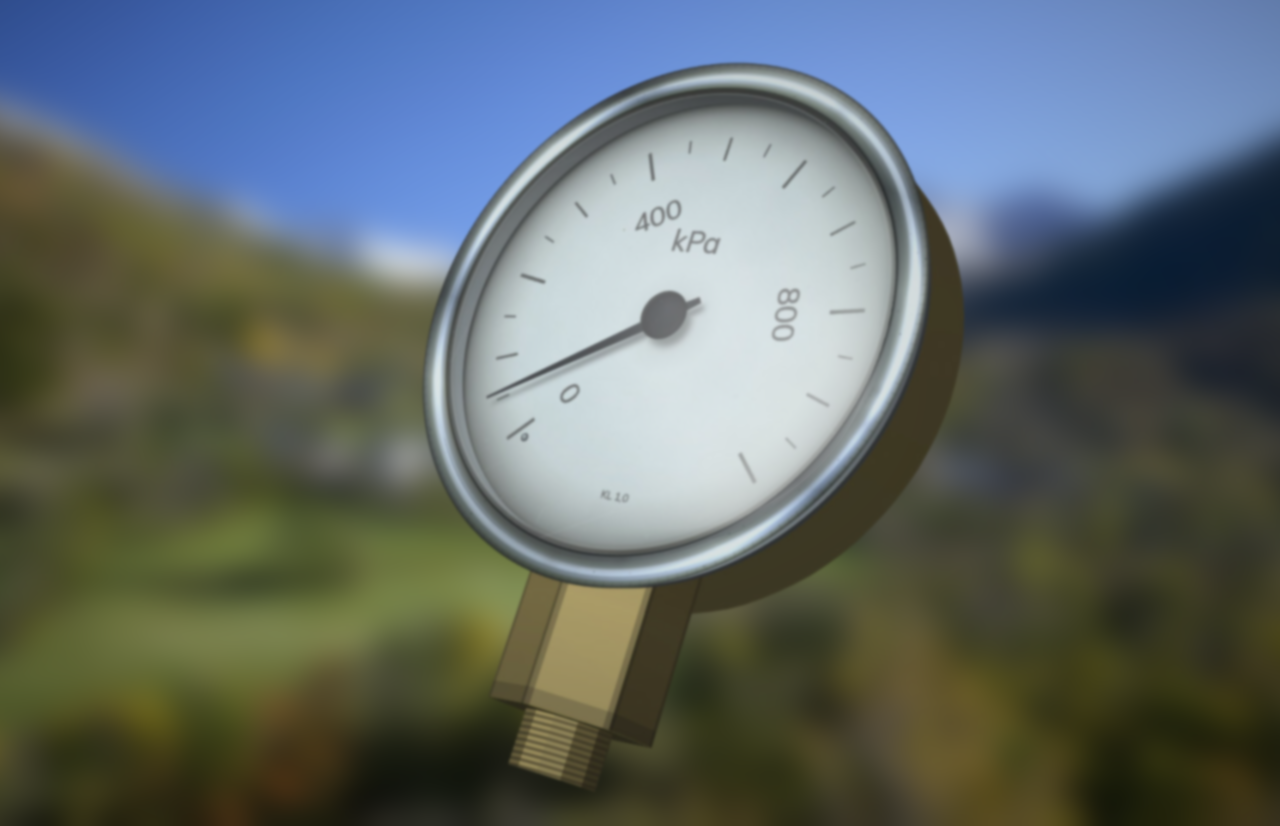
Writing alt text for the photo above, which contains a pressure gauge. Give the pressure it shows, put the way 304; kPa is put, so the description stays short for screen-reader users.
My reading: 50; kPa
